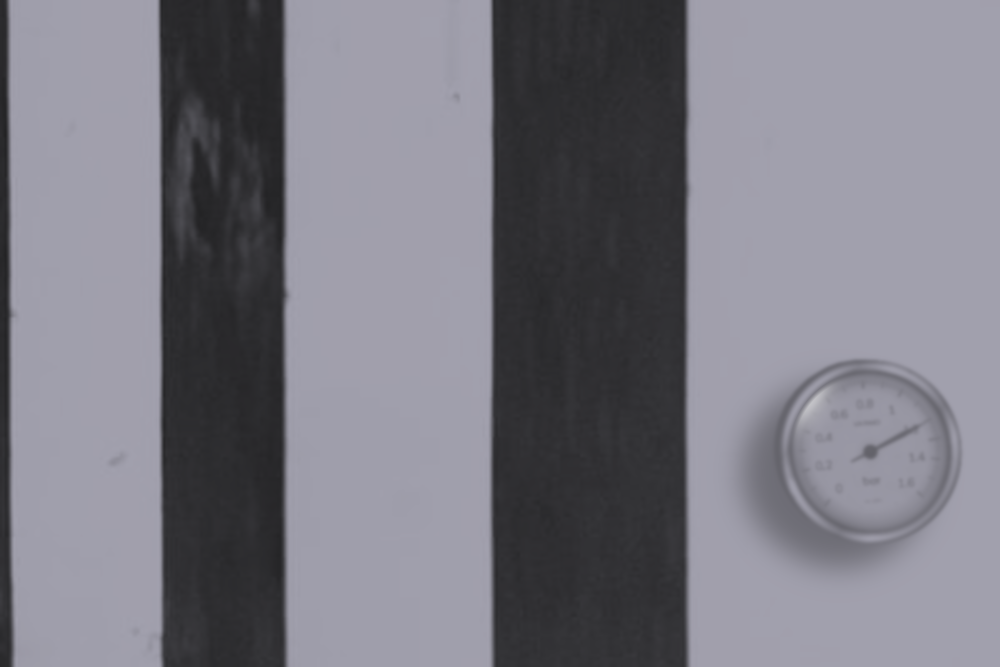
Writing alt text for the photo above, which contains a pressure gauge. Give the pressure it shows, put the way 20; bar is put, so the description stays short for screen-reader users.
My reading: 1.2; bar
